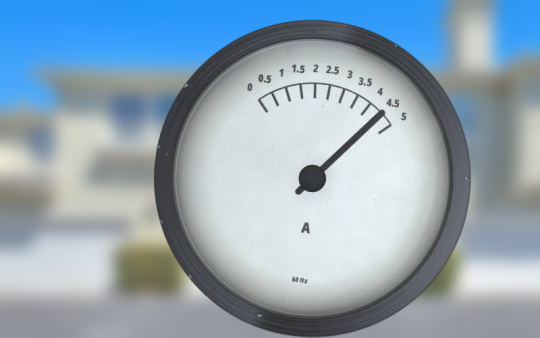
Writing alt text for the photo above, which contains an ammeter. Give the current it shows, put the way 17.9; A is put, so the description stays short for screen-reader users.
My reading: 4.5; A
